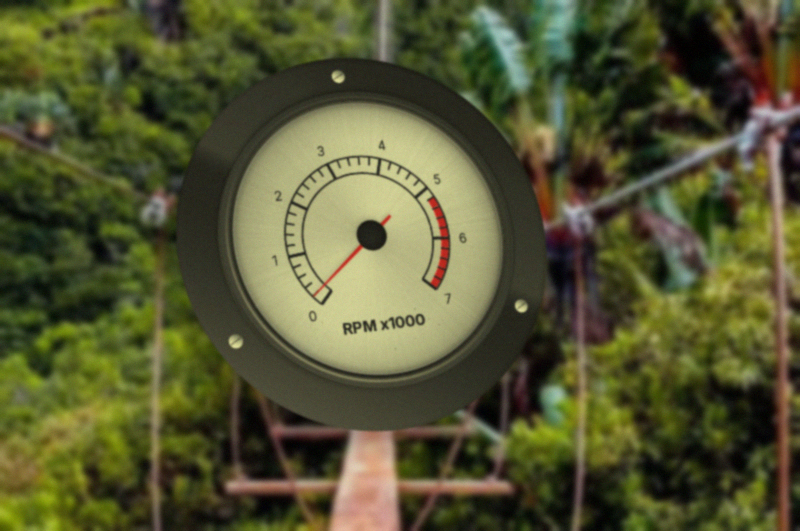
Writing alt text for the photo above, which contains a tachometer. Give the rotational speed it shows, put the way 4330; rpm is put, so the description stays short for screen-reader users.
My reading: 200; rpm
